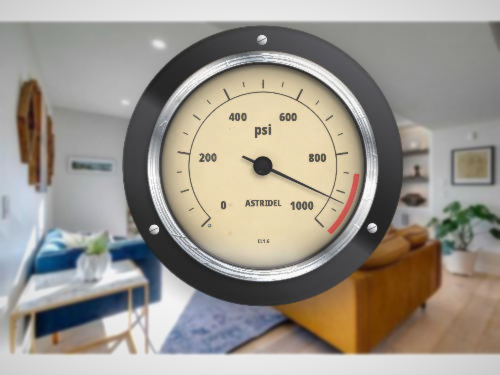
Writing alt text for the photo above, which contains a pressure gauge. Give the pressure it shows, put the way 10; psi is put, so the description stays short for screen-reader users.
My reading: 925; psi
